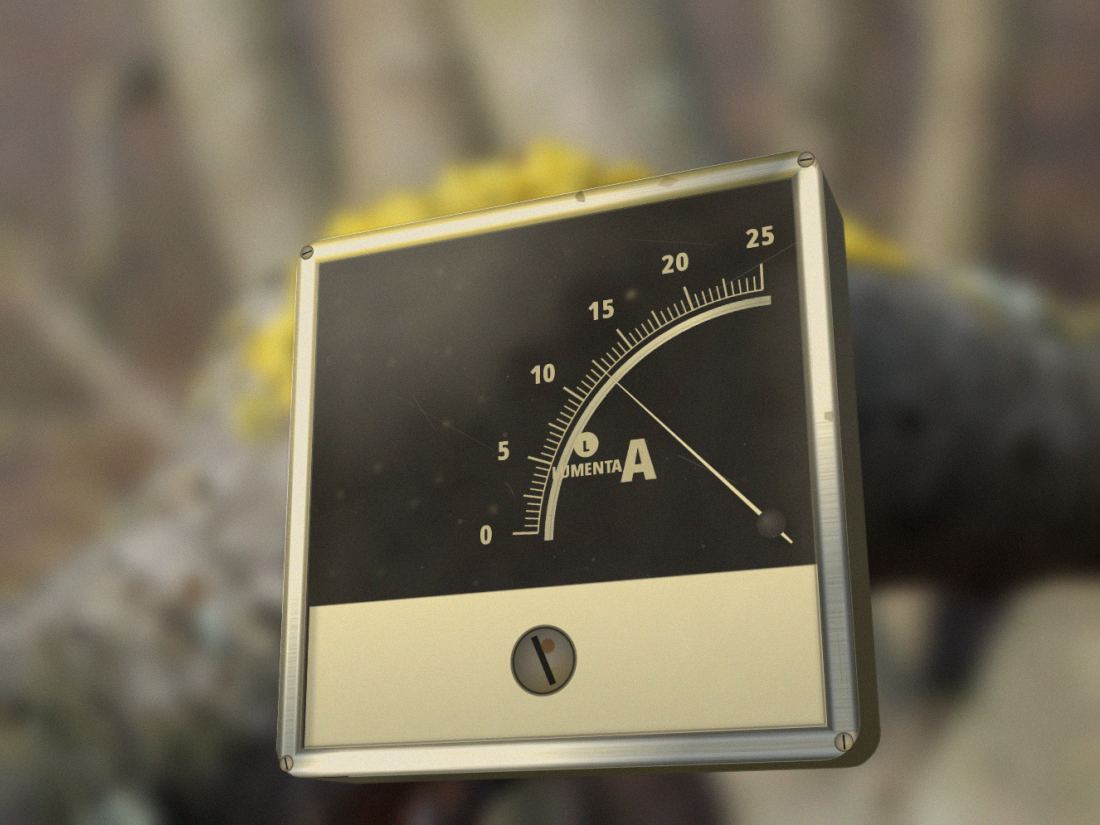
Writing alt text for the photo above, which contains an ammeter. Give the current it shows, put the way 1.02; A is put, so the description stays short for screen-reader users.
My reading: 12.5; A
